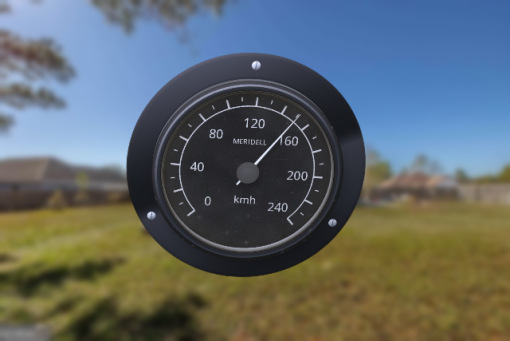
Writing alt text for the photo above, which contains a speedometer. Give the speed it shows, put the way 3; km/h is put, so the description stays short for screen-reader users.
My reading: 150; km/h
